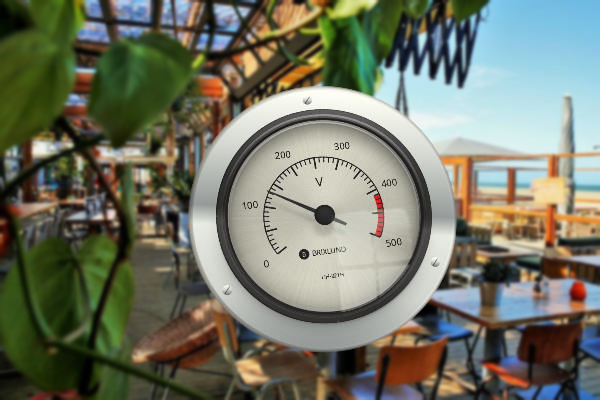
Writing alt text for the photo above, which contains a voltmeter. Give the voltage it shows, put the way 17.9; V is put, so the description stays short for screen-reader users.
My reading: 130; V
